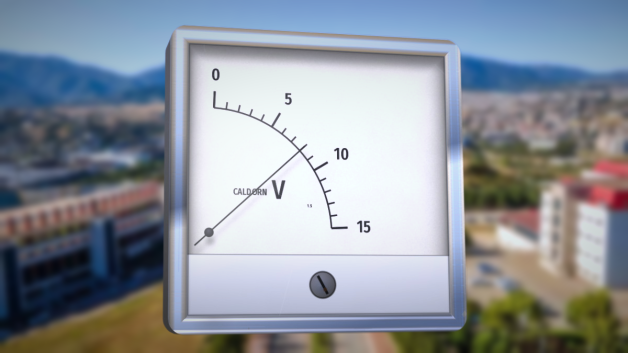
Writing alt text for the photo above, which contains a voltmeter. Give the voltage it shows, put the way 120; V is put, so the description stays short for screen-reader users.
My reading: 8; V
